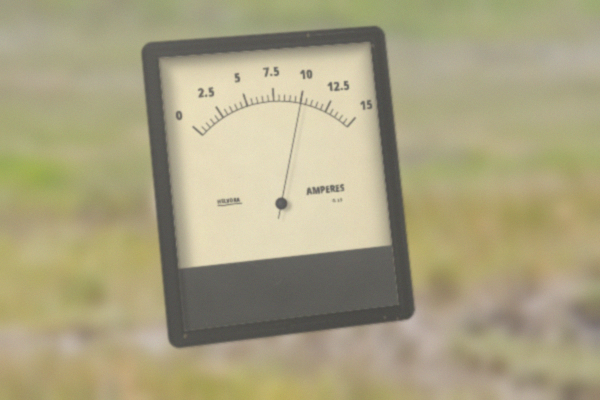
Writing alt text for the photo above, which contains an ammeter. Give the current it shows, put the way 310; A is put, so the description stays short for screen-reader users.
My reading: 10; A
